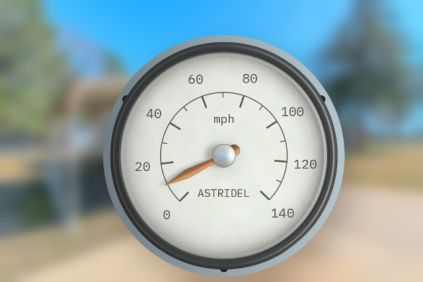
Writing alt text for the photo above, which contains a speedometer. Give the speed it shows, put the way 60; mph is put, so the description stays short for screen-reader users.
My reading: 10; mph
